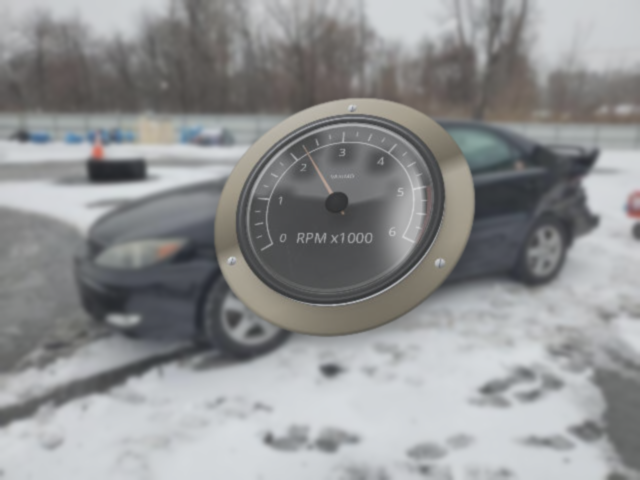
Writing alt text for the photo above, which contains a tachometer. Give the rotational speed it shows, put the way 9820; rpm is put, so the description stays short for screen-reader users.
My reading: 2250; rpm
